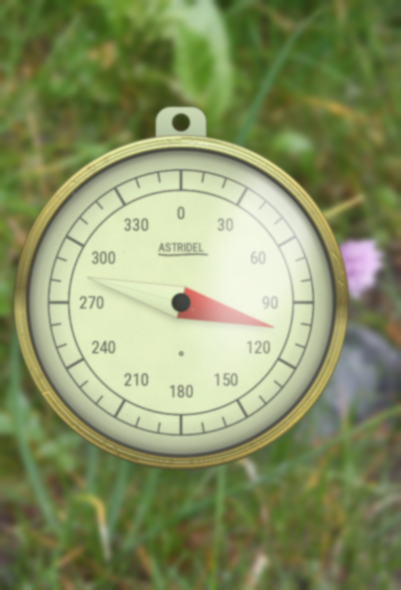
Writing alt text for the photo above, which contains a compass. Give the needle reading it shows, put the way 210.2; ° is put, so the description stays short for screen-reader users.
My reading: 105; °
